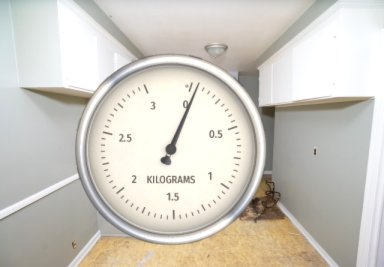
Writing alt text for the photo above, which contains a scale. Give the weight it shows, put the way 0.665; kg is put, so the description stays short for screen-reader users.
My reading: 0.05; kg
